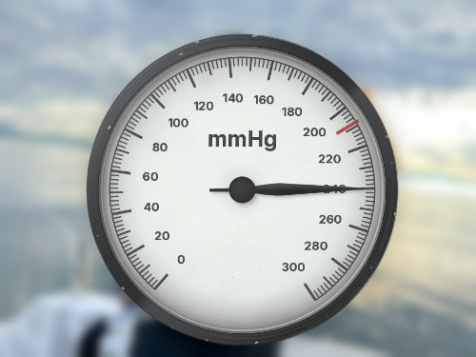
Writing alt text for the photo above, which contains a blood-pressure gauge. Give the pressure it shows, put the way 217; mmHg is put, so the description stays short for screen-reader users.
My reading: 240; mmHg
